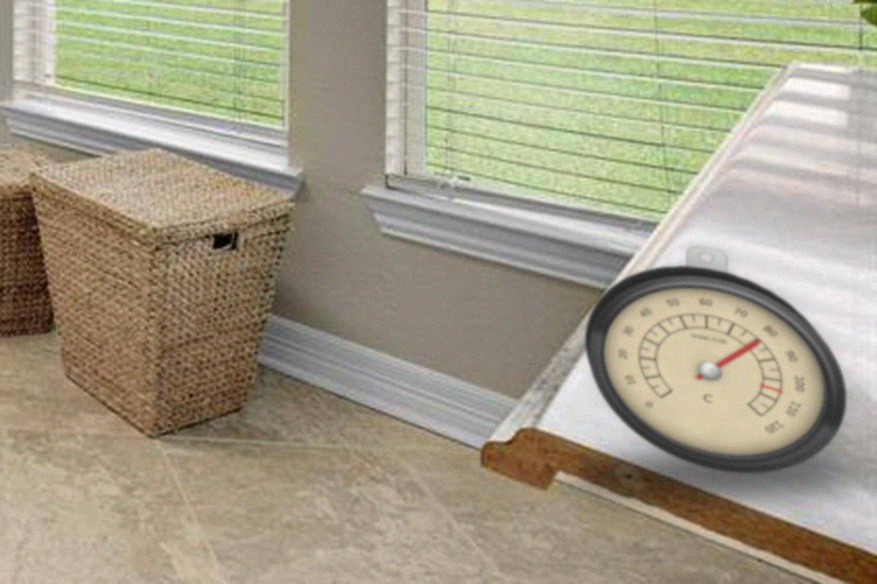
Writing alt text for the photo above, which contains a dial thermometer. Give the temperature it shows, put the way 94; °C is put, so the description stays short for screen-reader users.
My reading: 80; °C
